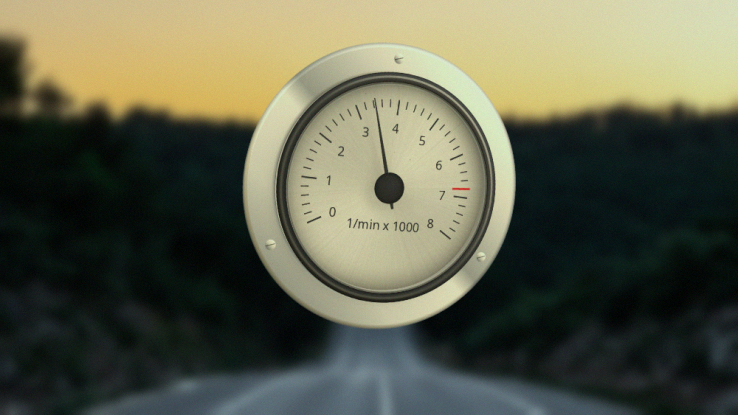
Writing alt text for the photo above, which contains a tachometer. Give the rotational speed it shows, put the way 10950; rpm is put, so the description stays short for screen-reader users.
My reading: 3400; rpm
